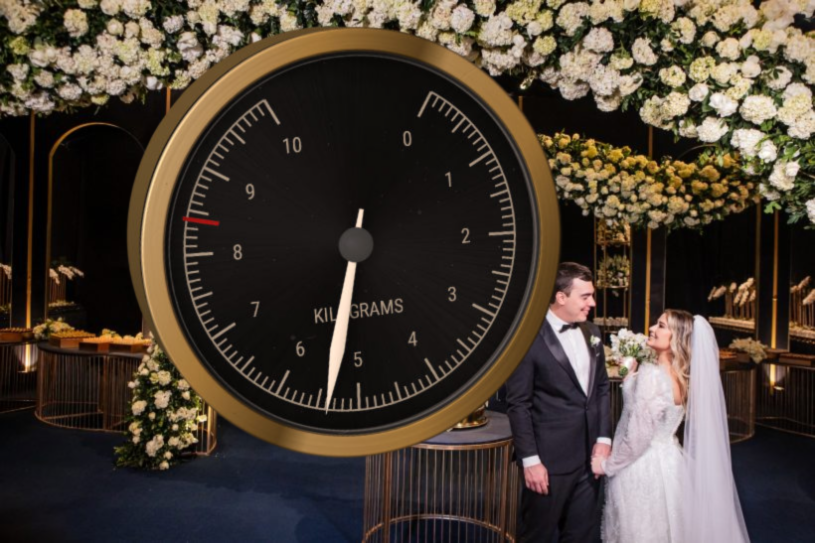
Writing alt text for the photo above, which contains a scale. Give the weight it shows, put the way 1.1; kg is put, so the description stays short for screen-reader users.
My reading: 5.4; kg
